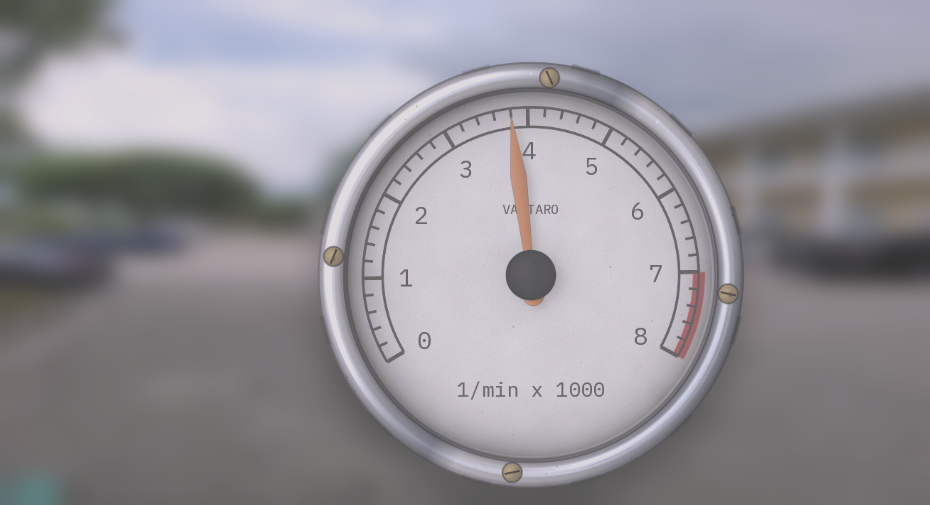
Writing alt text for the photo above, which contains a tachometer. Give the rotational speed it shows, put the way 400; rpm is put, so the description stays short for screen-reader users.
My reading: 3800; rpm
